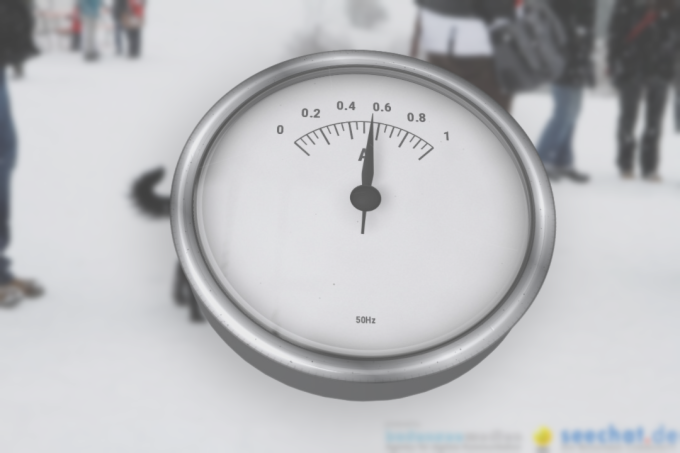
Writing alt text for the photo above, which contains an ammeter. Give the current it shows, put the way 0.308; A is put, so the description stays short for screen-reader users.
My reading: 0.55; A
